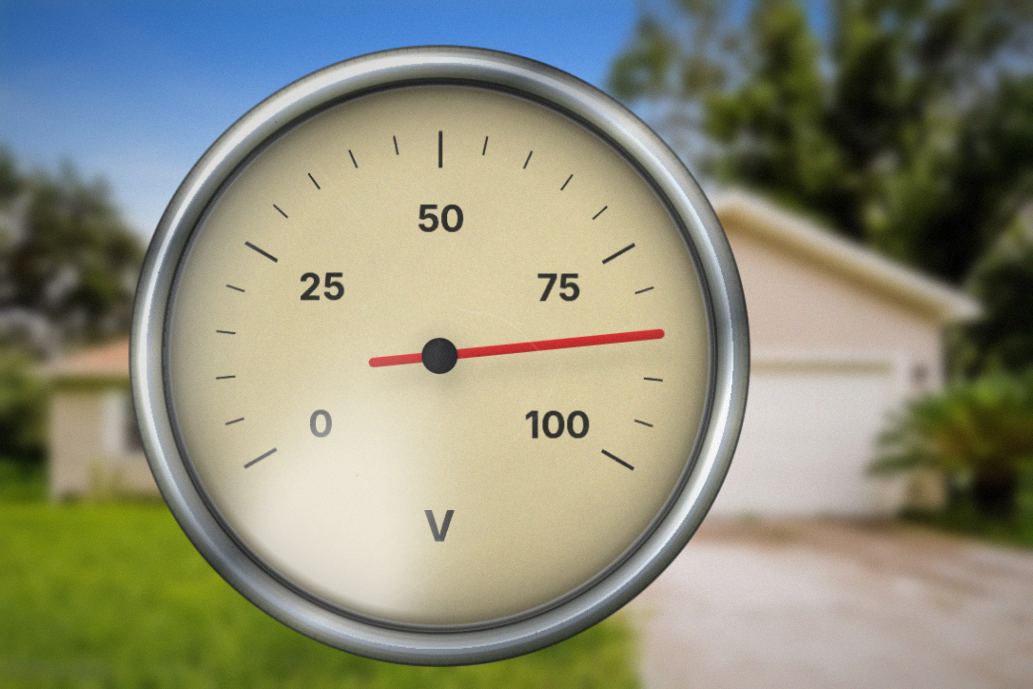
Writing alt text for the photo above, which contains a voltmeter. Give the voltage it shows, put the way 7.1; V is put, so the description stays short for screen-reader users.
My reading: 85; V
